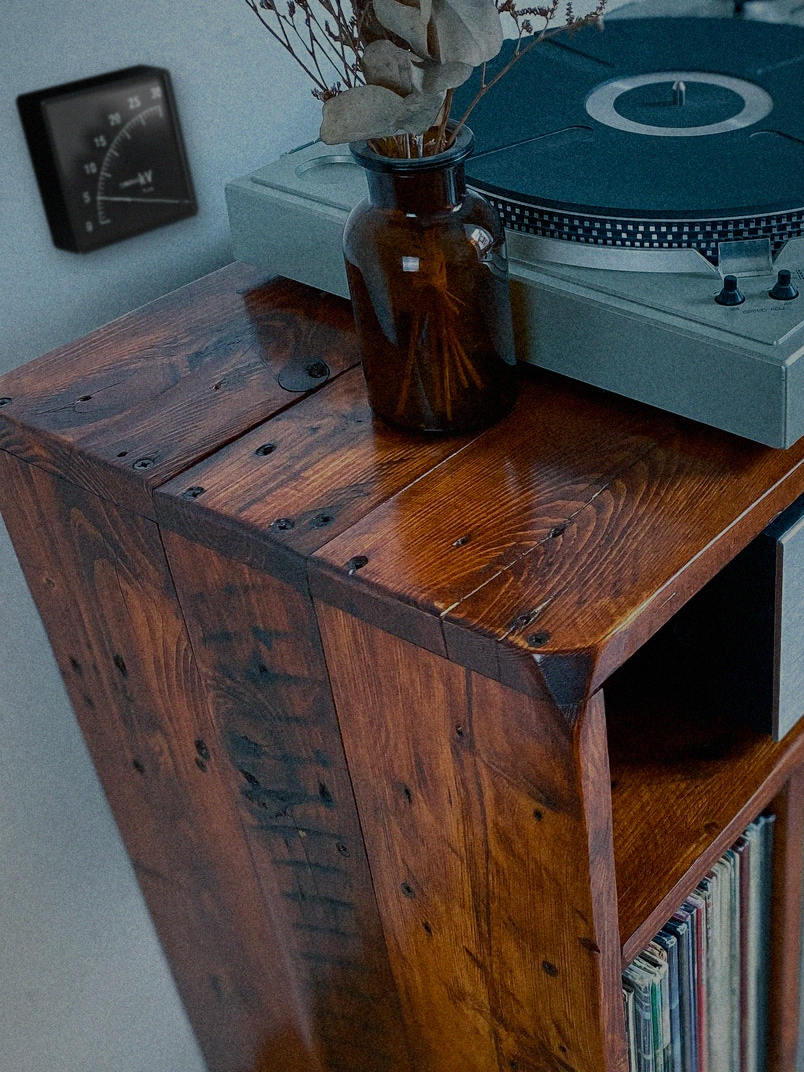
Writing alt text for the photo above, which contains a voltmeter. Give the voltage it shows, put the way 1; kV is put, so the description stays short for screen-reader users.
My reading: 5; kV
